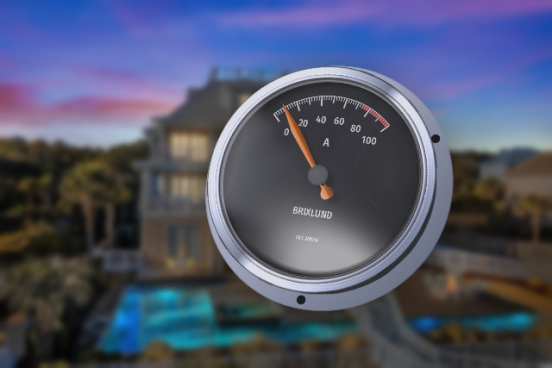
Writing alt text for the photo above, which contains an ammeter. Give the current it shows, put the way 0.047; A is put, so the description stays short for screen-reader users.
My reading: 10; A
